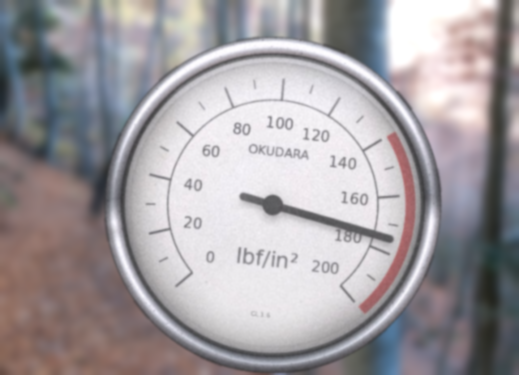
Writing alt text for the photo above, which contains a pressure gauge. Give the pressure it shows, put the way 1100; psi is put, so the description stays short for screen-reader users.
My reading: 175; psi
